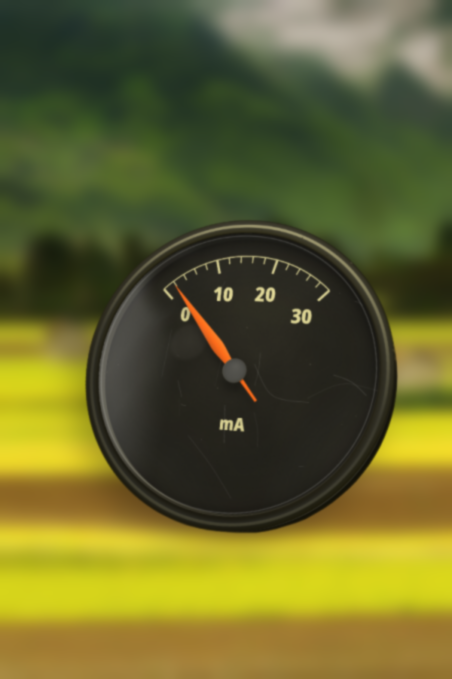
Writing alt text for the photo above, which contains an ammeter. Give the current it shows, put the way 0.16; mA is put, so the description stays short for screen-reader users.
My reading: 2; mA
